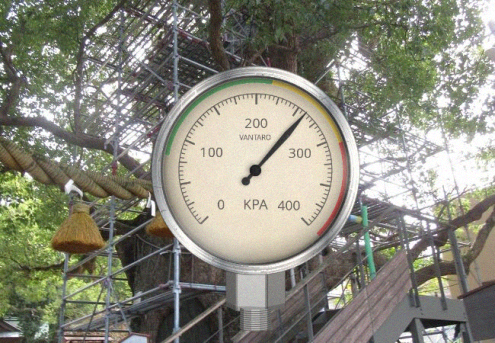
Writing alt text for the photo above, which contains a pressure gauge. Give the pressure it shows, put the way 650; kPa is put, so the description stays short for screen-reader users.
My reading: 260; kPa
